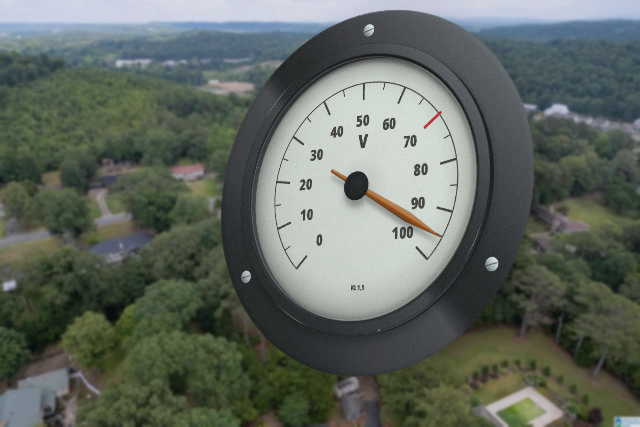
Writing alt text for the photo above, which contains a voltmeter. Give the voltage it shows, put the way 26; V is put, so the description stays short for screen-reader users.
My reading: 95; V
